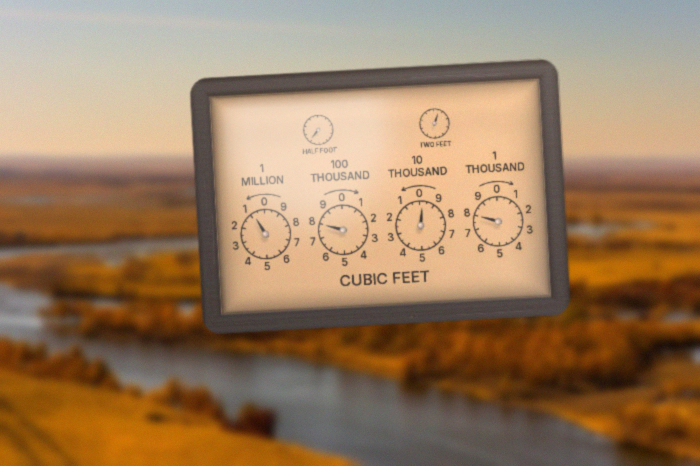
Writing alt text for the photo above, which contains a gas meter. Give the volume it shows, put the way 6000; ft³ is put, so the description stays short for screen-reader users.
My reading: 79800; ft³
